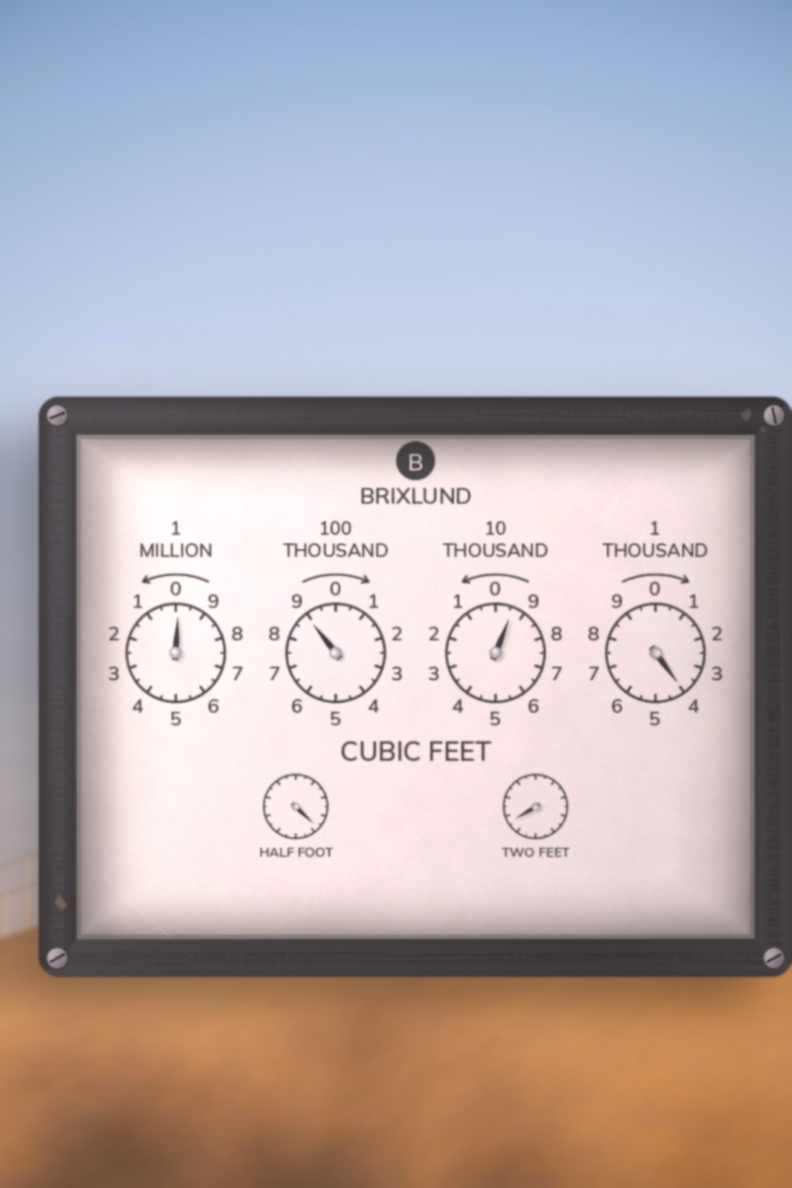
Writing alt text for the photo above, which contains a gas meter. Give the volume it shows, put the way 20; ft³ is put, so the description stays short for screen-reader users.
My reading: 989400; ft³
